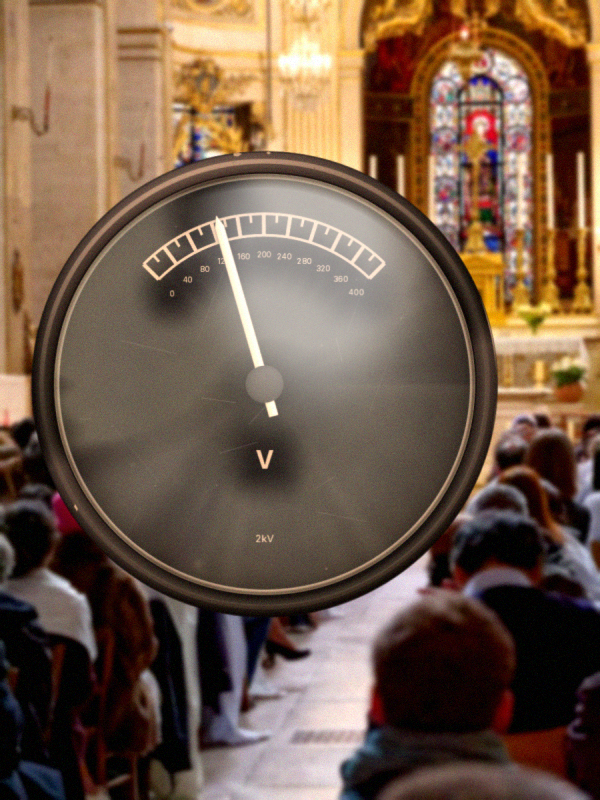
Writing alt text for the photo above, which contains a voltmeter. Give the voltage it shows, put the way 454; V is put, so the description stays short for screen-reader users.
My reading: 130; V
